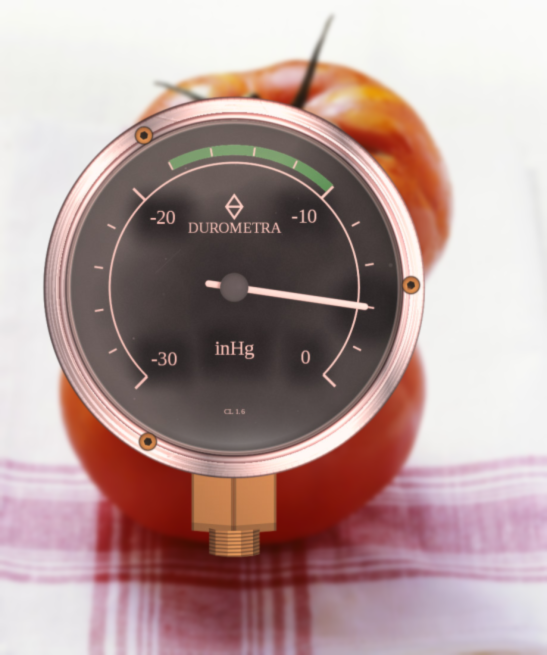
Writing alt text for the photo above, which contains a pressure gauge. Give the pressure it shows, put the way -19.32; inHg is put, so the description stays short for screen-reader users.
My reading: -4; inHg
